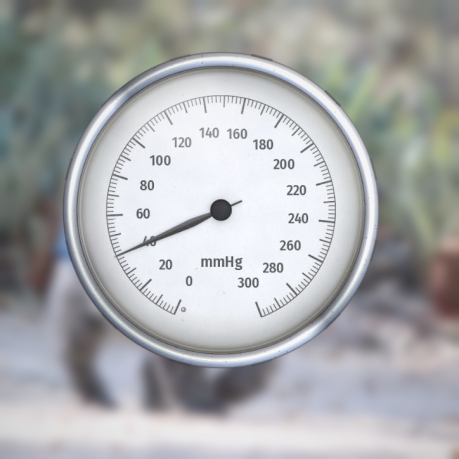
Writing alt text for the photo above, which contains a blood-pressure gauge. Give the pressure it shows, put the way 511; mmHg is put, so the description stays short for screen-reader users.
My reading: 40; mmHg
